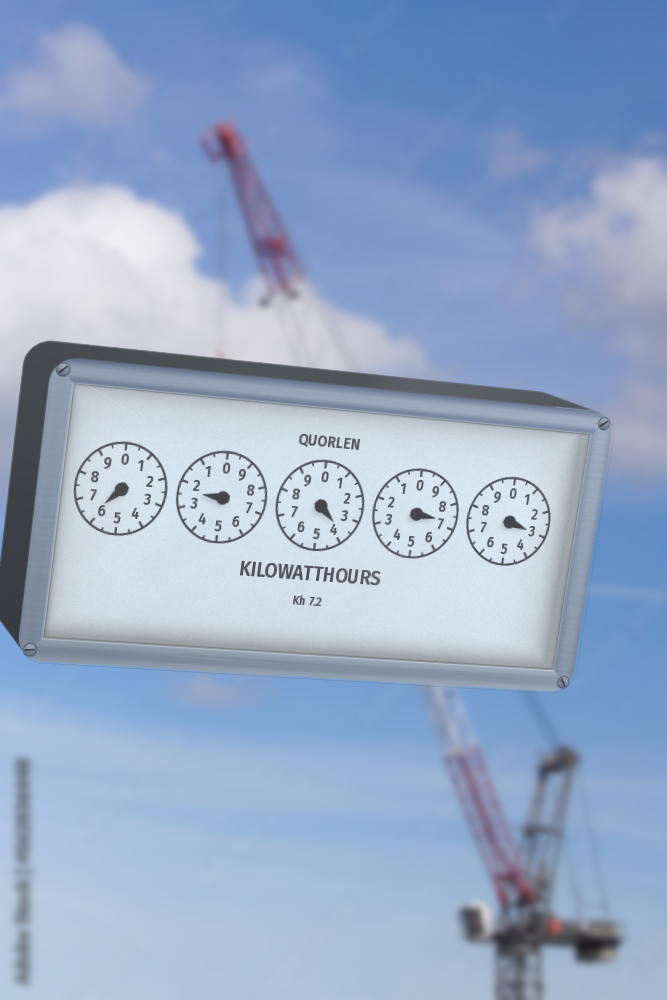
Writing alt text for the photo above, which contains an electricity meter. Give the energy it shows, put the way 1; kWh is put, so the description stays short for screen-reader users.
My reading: 62373; kWh
